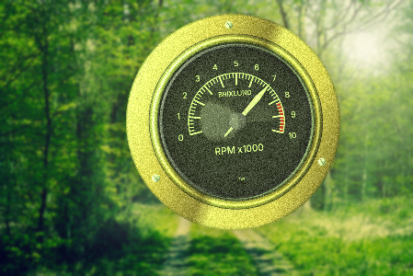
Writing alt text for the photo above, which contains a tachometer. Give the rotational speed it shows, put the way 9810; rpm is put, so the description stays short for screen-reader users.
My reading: 7000; rpm
